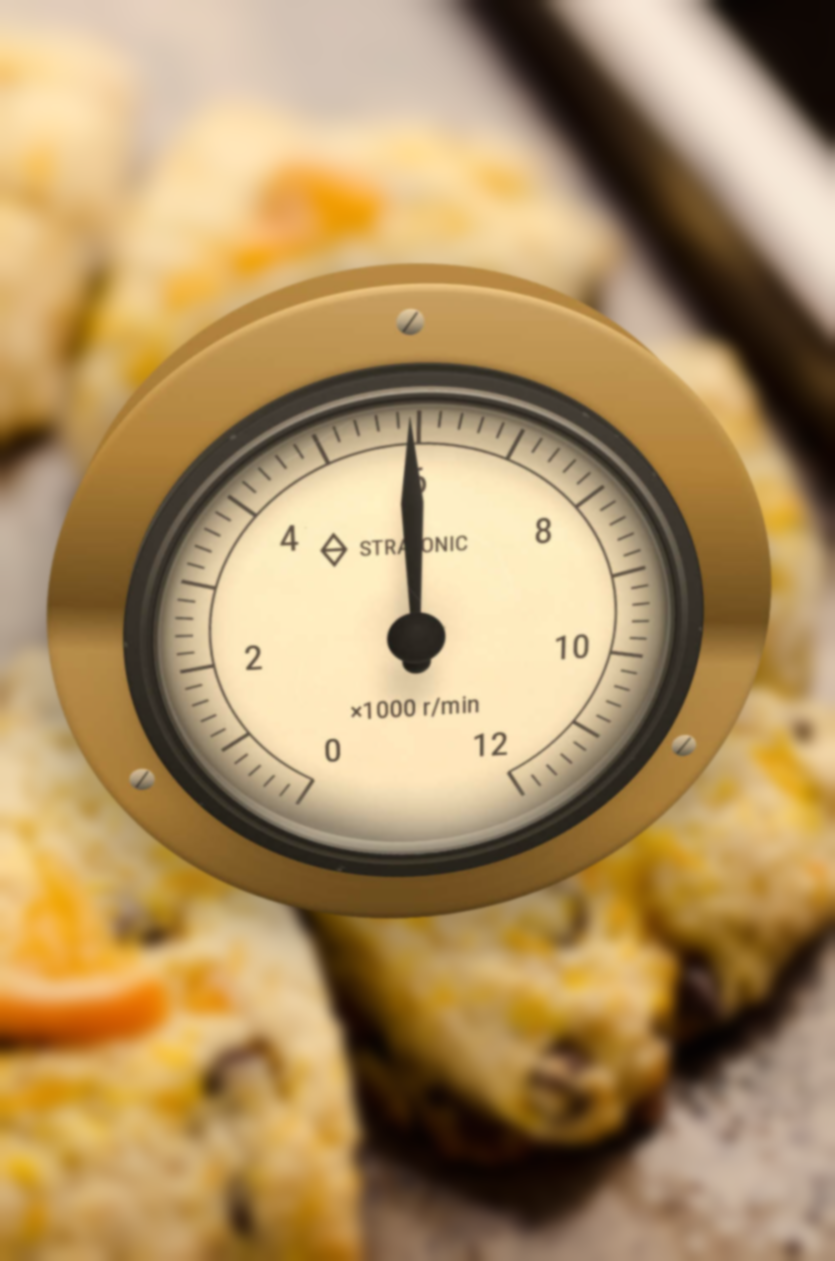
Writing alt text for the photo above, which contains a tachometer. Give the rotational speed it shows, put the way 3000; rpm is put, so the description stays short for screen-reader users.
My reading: 5900; rpm
